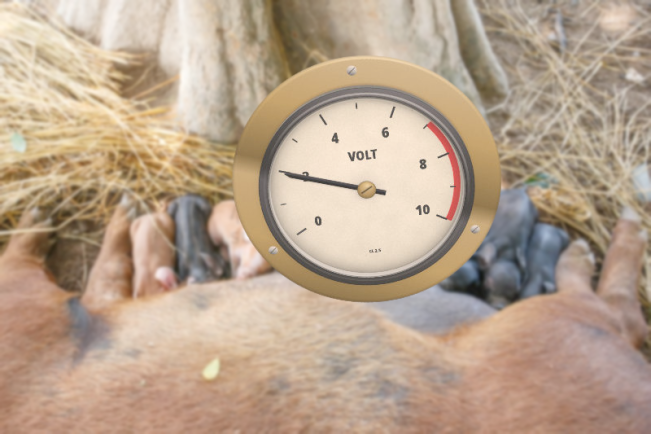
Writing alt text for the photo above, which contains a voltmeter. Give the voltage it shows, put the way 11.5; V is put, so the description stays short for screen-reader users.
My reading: 2; V
